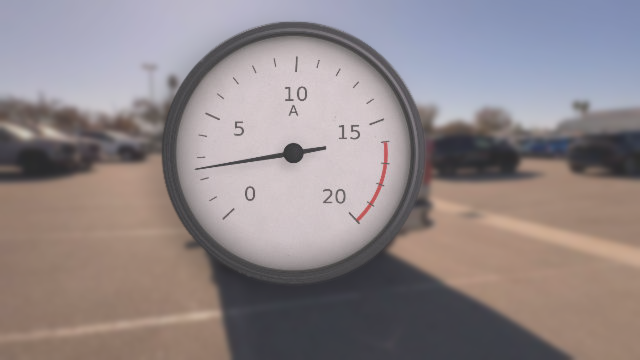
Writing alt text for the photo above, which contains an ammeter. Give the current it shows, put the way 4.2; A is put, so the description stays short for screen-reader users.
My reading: 2.5; A
